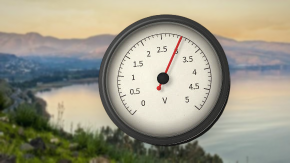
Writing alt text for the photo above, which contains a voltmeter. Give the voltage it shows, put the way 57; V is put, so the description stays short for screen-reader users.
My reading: 3; V
